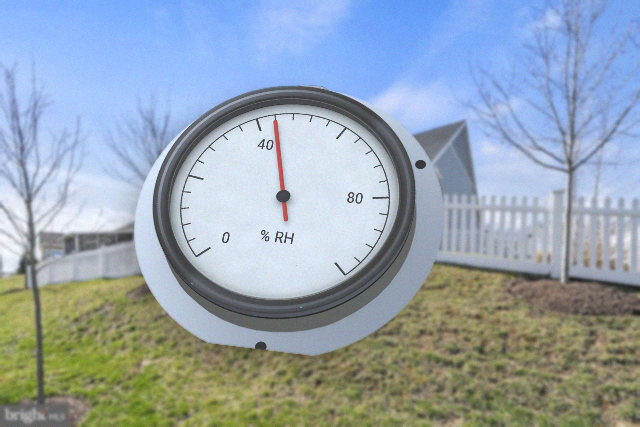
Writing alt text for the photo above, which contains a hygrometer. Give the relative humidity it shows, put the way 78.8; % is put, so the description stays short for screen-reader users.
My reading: 44; %
